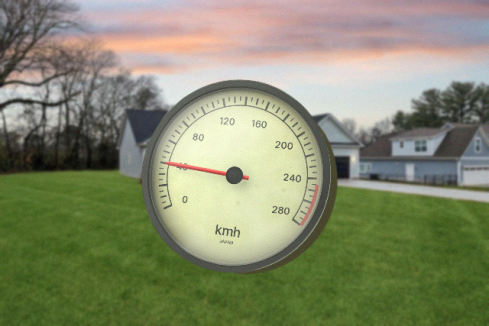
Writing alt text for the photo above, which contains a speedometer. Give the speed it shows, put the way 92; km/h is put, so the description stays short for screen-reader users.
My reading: 40; km/h
